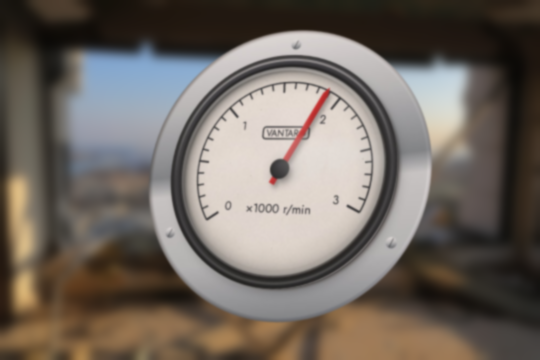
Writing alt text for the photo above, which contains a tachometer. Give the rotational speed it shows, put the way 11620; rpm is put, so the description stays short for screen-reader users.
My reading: 1900; rpm
